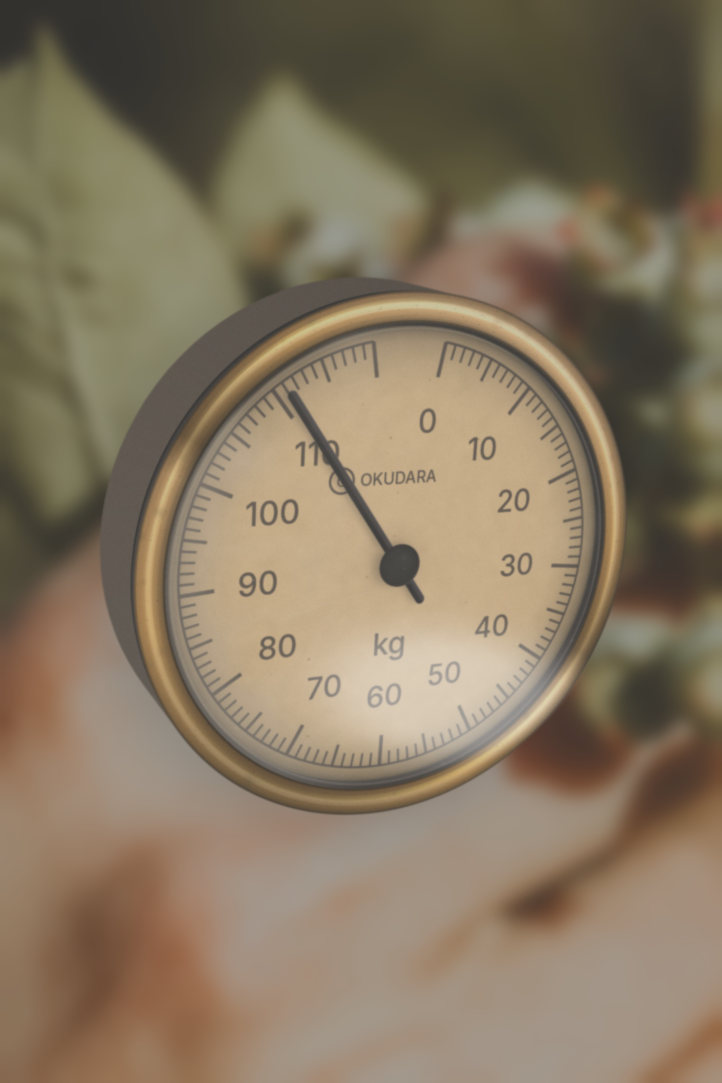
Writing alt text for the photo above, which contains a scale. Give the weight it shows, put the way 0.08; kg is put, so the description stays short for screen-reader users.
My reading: 111; kg
